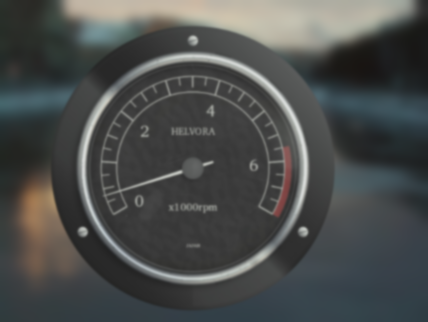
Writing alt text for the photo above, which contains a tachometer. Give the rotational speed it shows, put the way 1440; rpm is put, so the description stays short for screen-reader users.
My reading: 375; rpm
